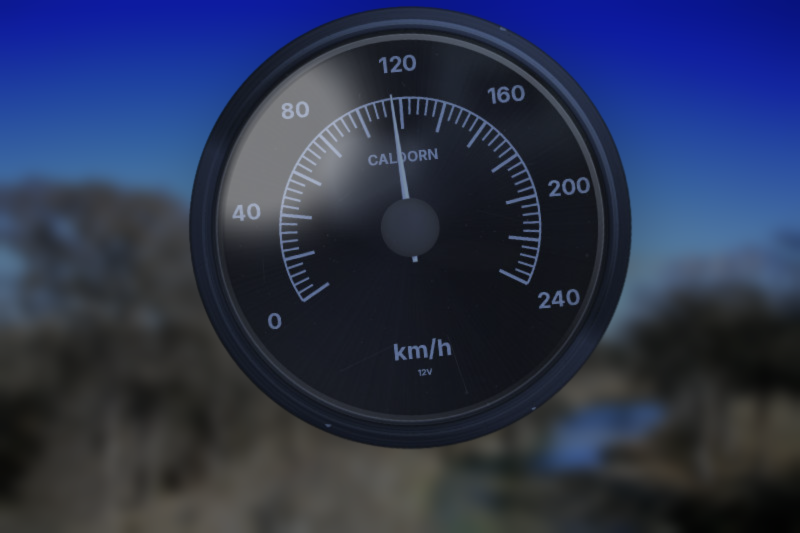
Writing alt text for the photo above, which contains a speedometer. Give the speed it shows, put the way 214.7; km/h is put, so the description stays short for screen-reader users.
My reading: 116; km/h
